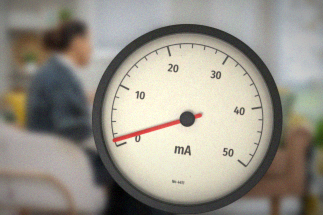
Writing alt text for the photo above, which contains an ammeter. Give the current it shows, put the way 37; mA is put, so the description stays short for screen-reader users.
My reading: 1; mA
